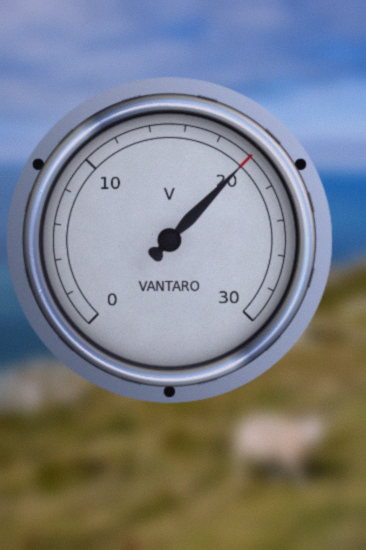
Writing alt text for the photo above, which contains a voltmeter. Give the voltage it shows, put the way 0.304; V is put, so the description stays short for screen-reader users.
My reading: 20; V
